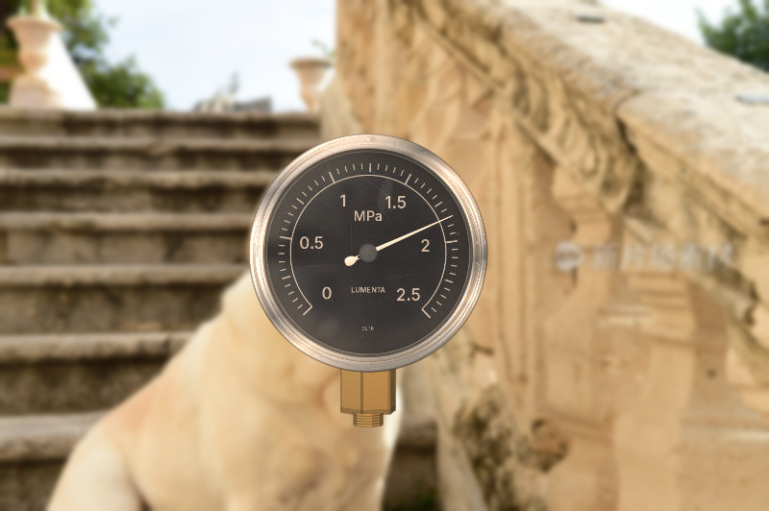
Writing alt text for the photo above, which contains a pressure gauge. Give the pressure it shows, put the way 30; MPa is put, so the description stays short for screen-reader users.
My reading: 1.85; MPa
